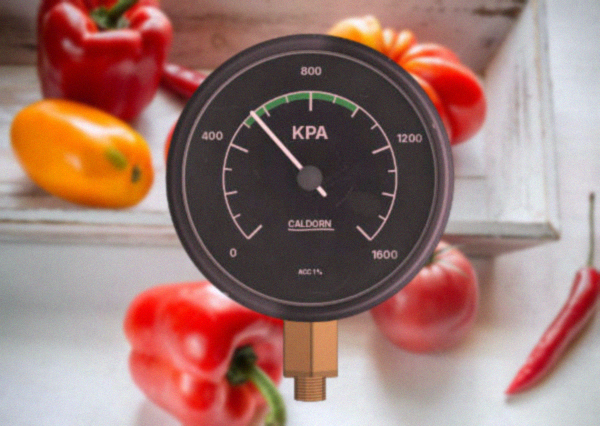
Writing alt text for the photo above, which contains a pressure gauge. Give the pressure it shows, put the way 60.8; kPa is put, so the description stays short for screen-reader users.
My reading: 550; kPa
